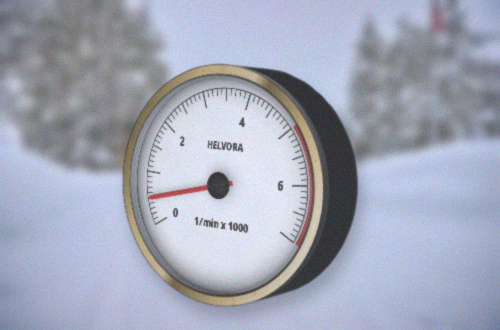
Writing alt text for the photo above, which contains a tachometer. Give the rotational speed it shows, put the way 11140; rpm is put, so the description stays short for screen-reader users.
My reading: 500; rpm
